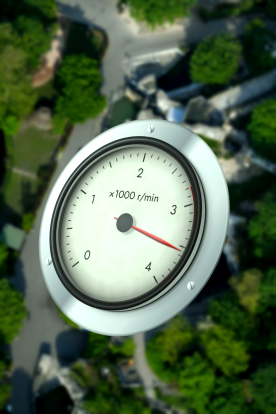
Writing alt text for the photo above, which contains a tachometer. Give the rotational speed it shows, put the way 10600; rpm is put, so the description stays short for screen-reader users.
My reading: 3550; rpm
